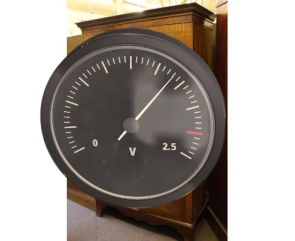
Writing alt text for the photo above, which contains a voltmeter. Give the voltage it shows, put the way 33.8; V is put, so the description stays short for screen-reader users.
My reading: 1.65; V
